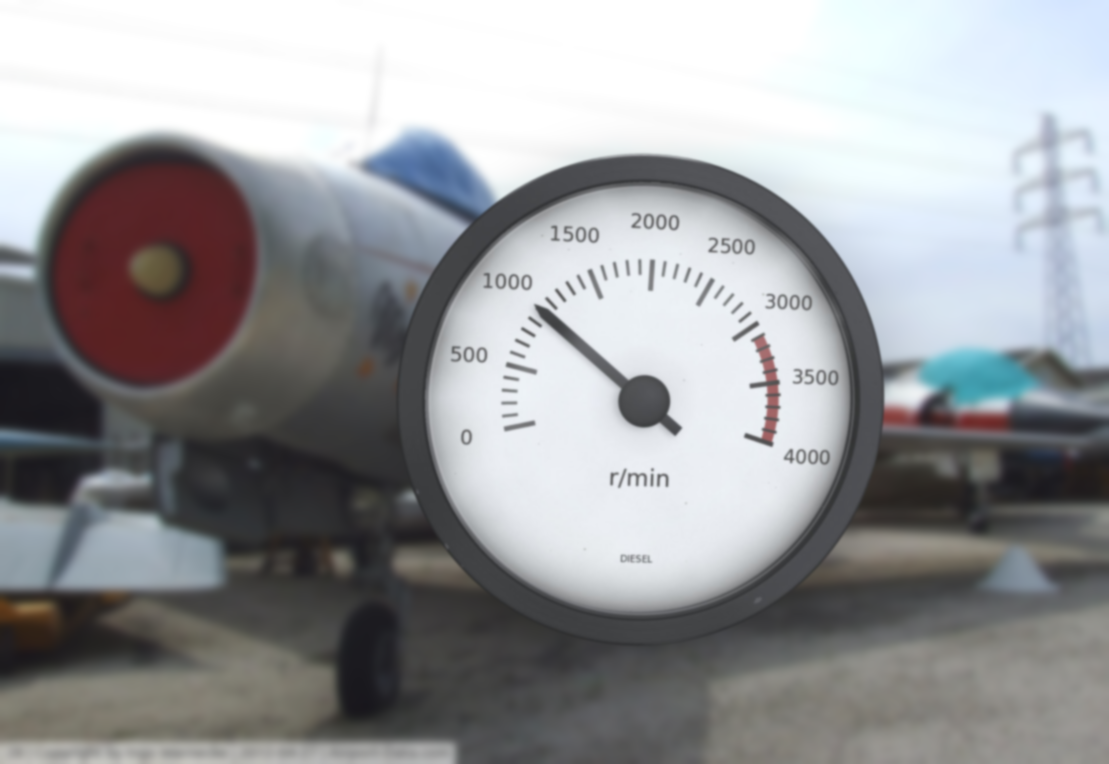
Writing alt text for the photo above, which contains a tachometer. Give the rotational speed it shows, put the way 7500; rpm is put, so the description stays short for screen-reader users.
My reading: 1000; rpm
